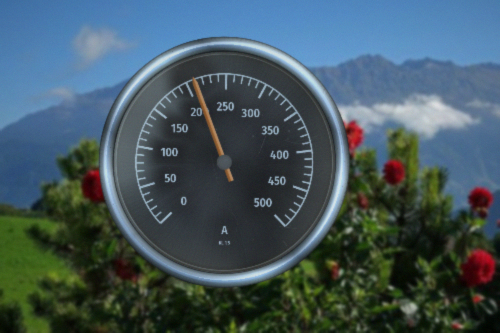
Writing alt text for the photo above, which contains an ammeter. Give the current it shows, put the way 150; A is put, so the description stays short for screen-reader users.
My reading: 210; A
